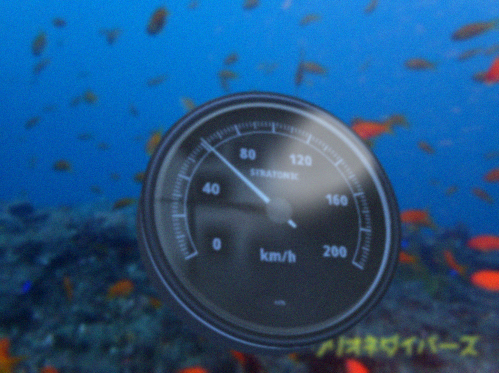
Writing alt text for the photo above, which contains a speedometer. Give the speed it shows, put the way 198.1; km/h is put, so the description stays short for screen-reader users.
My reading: 60; km/h
